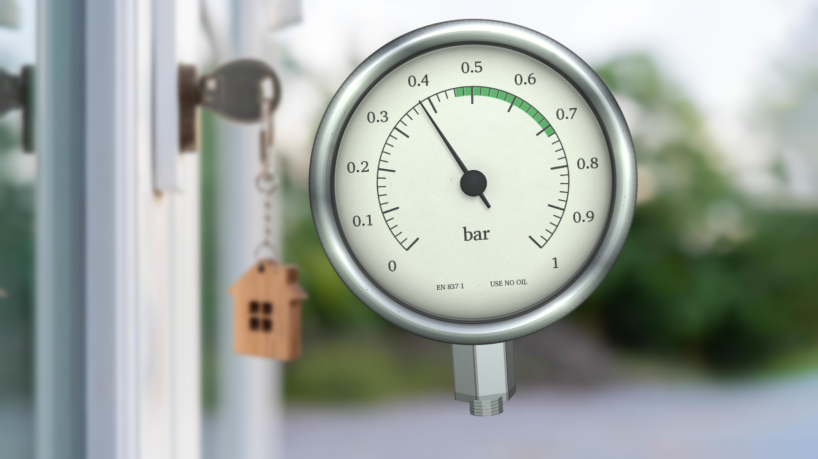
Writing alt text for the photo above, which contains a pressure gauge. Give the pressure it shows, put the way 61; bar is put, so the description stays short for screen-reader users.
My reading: 0.38; bar
